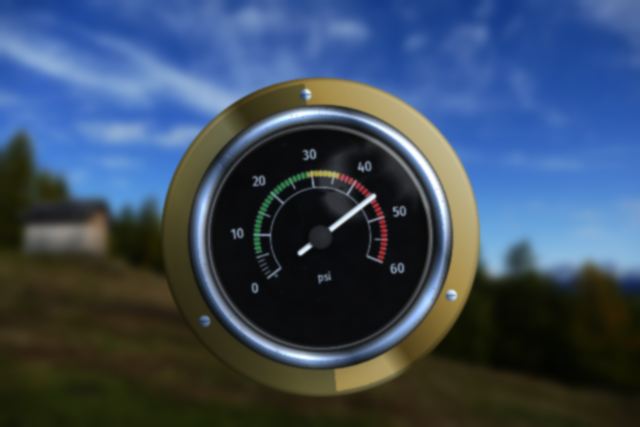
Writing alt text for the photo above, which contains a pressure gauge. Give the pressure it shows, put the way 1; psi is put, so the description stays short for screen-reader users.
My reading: 45; psi
